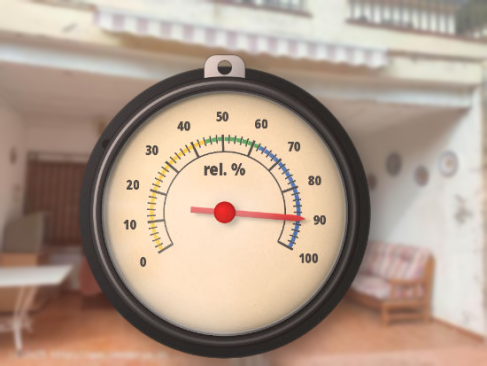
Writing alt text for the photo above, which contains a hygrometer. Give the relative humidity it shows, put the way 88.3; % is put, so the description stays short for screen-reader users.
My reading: 90; %
